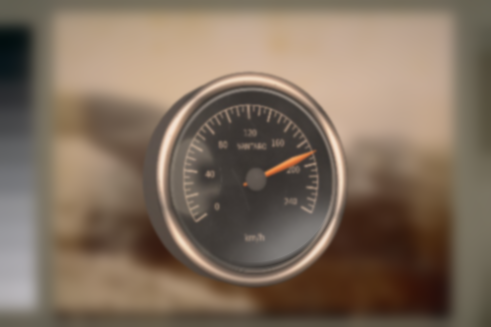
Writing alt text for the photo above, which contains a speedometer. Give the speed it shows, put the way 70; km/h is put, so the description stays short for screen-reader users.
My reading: 190; km/h
